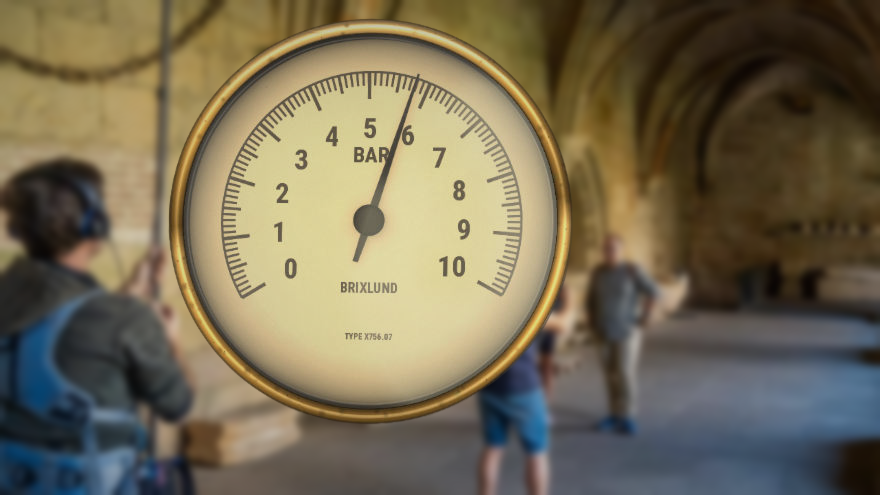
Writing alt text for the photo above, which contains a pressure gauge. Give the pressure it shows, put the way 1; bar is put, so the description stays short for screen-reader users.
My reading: 5.8; bar
